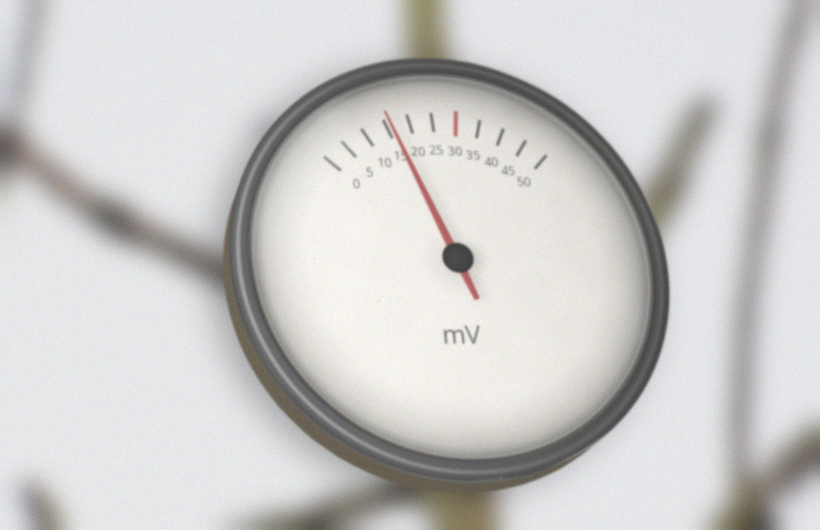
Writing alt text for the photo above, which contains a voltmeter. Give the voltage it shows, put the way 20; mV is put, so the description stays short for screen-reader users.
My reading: 15; mV
